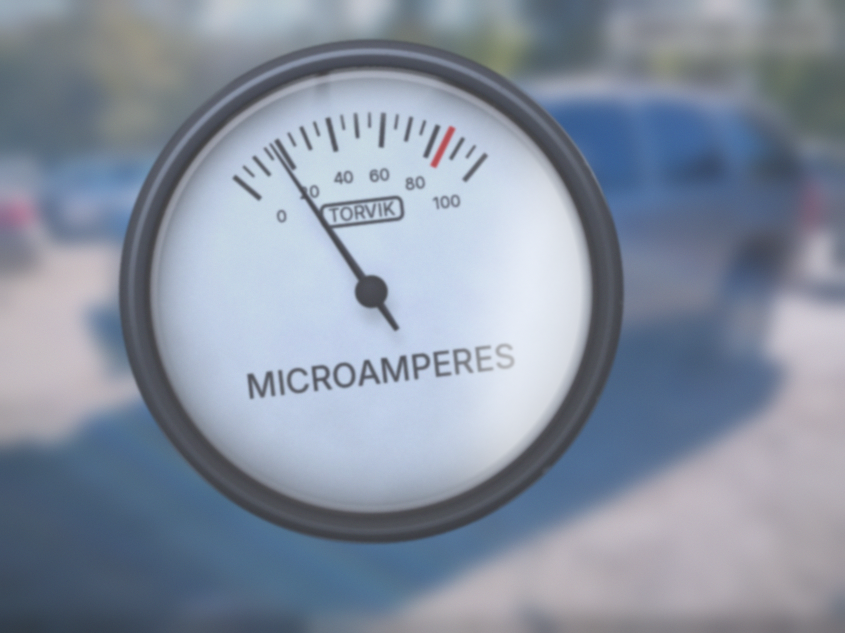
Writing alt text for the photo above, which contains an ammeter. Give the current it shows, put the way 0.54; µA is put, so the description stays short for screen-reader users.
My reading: 17.5; µA
